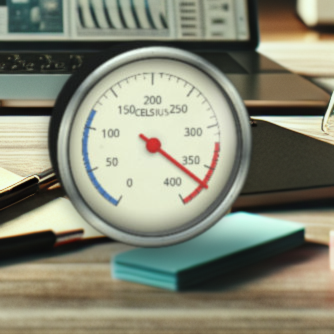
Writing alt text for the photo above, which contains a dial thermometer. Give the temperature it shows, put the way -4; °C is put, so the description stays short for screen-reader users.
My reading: 370; °C
